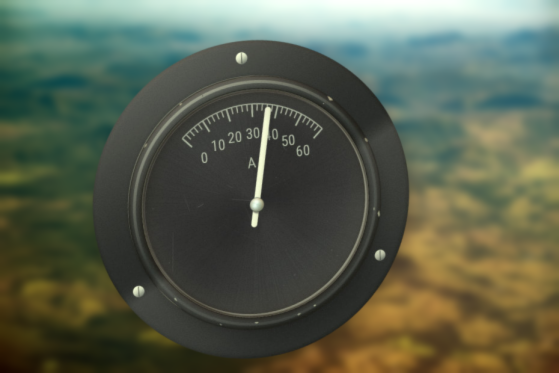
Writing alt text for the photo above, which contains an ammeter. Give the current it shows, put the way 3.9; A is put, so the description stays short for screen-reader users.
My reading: 36; A
